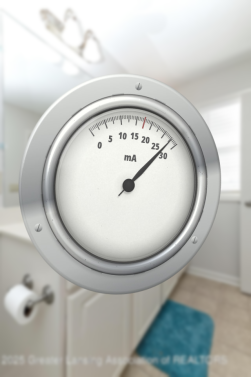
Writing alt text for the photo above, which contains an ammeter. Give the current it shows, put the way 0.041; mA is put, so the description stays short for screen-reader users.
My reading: 27.5; mA
